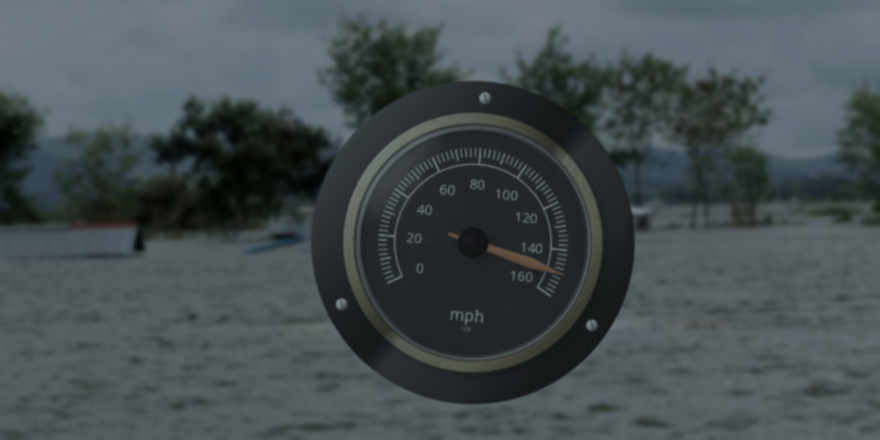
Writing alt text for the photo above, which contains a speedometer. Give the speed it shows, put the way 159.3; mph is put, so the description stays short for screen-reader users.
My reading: 150; mph
